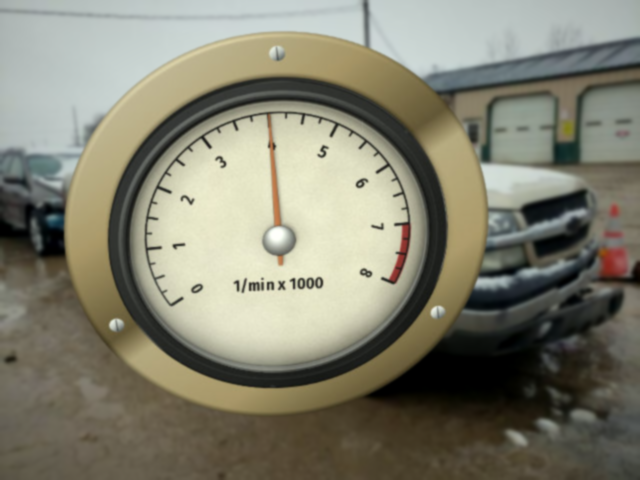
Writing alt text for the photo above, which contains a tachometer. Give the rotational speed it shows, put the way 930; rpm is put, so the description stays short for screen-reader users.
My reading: 4000; rpm
